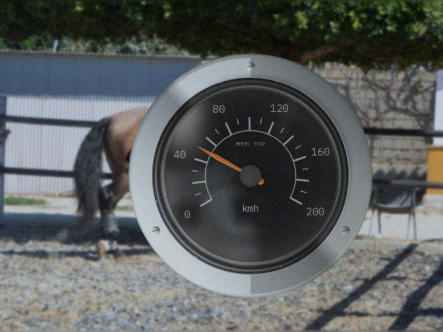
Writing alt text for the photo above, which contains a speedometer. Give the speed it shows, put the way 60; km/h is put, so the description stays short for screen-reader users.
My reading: 50; km/h
